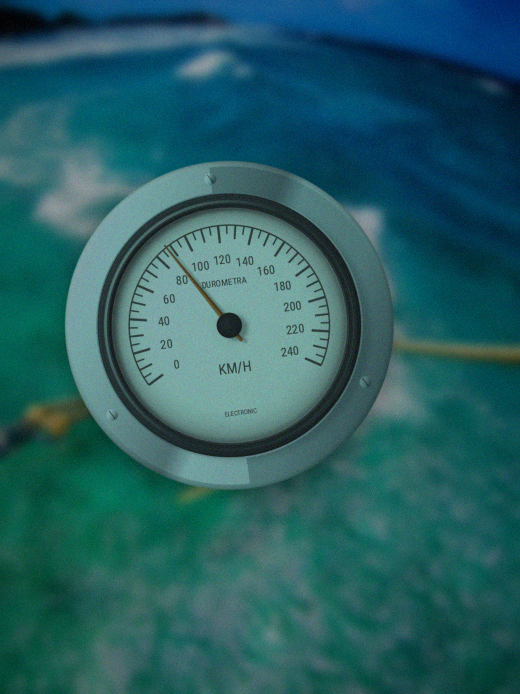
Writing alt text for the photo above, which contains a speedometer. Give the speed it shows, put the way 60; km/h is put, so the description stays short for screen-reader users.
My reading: 87.5; km/h
